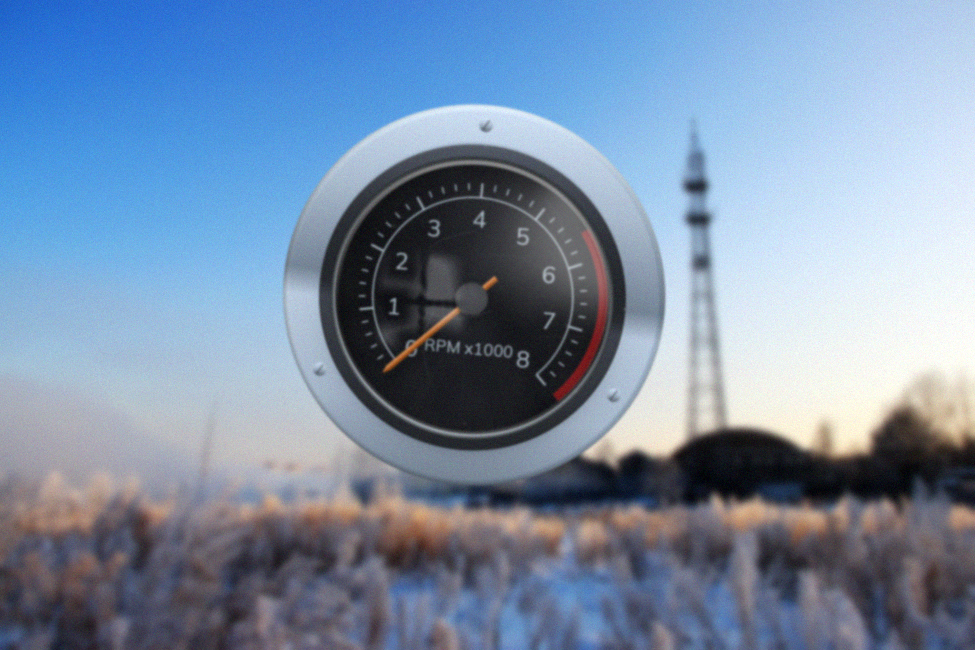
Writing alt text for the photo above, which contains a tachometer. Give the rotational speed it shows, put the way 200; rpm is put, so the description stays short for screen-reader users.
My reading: 0; rpm
